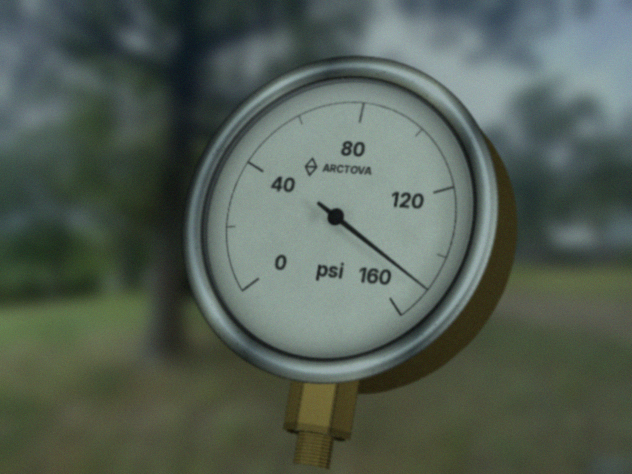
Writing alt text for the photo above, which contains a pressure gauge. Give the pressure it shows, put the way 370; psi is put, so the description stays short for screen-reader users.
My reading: 150; psi
